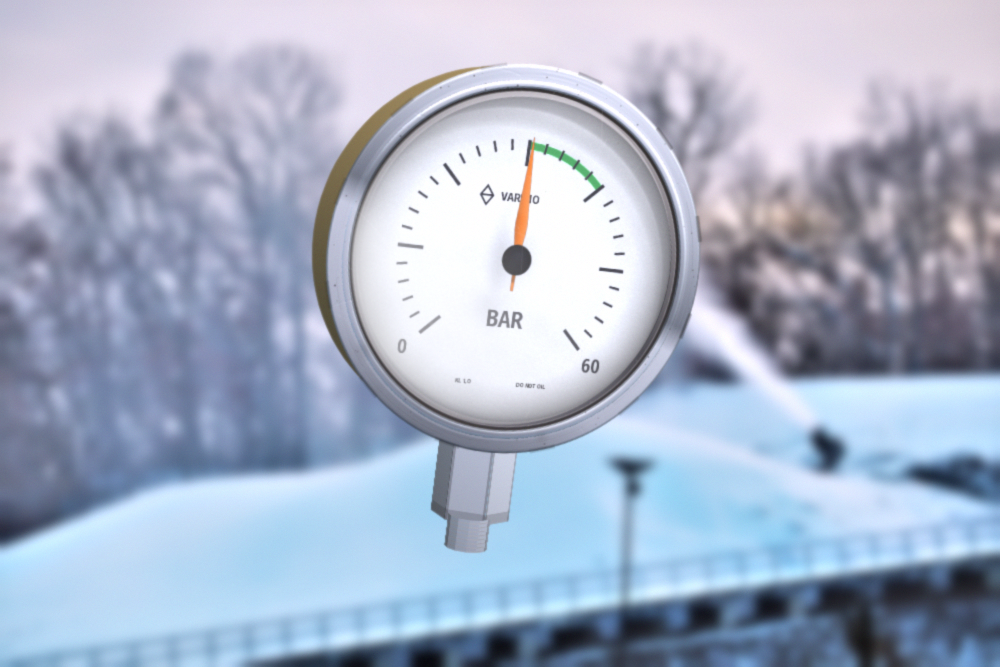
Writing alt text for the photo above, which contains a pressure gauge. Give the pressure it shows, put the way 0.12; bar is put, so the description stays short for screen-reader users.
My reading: 30; bar
